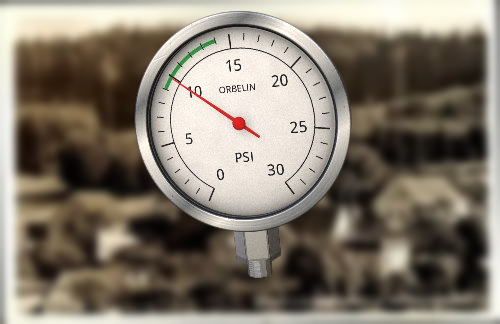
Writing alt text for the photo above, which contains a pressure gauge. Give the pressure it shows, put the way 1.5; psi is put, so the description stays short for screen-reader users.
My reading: 10; psi
